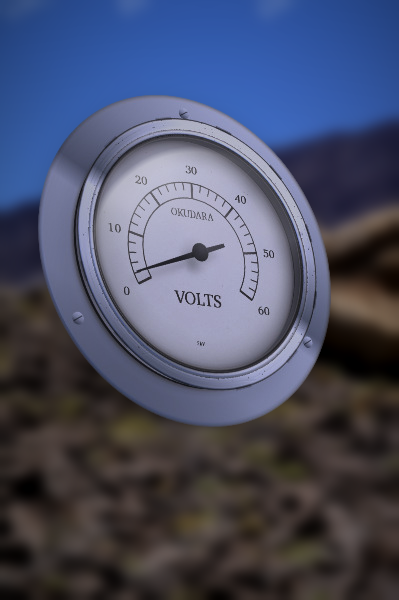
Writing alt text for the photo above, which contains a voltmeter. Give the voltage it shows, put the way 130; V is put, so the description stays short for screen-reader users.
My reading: 2; V
